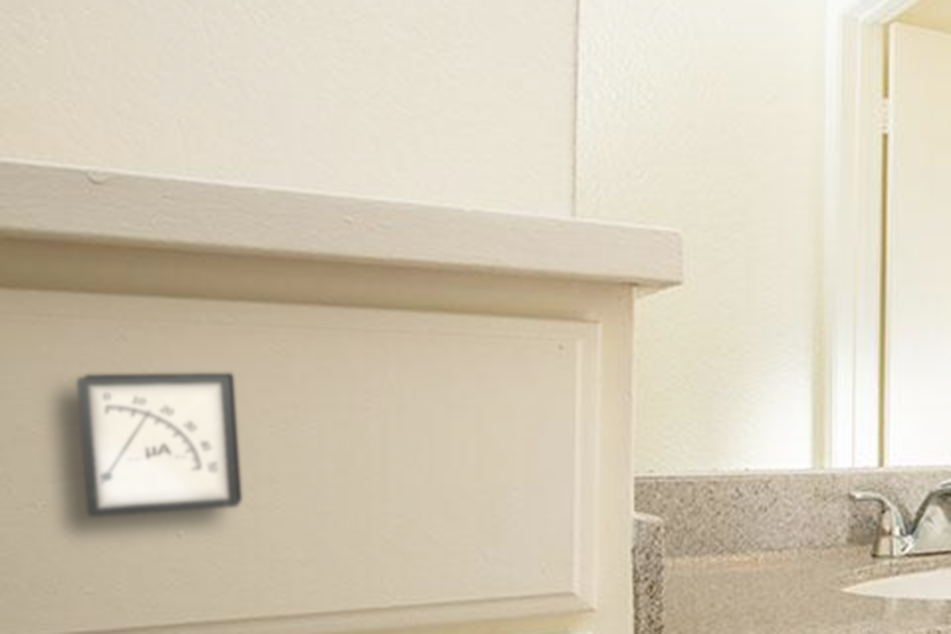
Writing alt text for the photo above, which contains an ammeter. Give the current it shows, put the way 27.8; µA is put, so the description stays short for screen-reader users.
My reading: 15; µA
